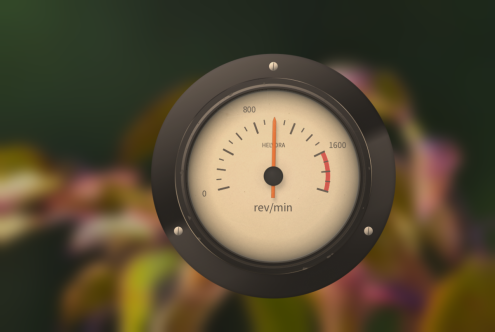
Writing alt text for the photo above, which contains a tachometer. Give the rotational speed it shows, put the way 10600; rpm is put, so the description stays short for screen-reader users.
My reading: 1000; rpm
